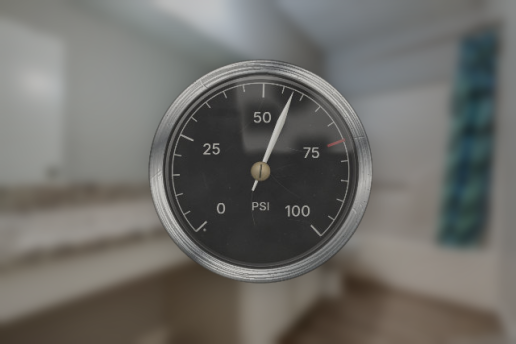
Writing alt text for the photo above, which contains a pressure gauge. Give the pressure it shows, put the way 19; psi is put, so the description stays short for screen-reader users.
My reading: 57.5; psi
